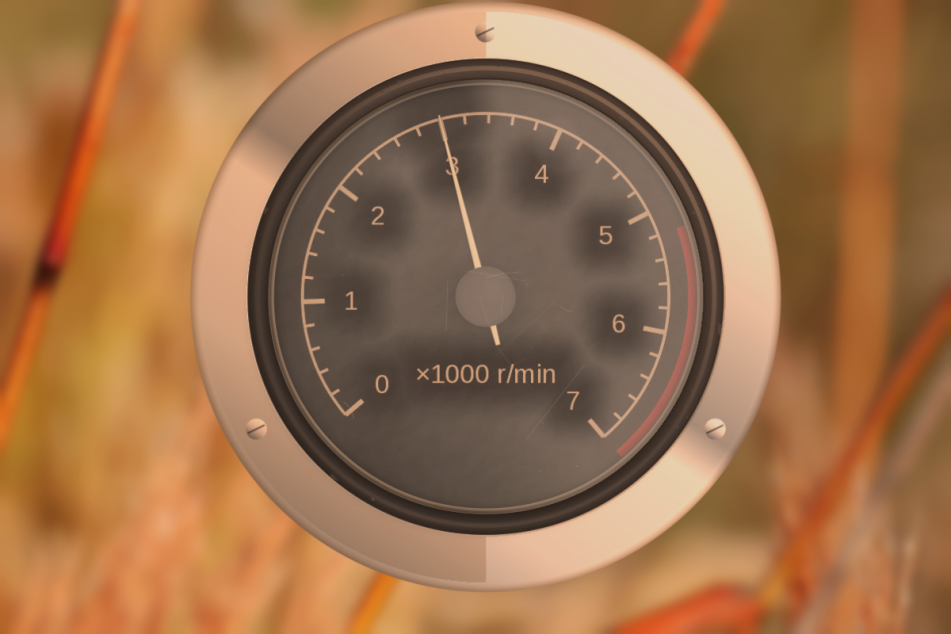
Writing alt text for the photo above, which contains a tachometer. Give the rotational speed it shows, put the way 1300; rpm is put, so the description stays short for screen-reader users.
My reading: 3000; rpm
